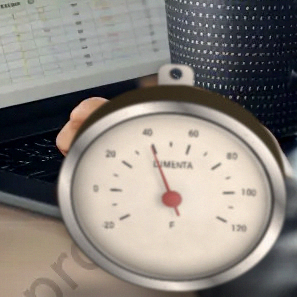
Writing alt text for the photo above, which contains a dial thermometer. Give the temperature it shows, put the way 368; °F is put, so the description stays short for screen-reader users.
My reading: 40; °F
